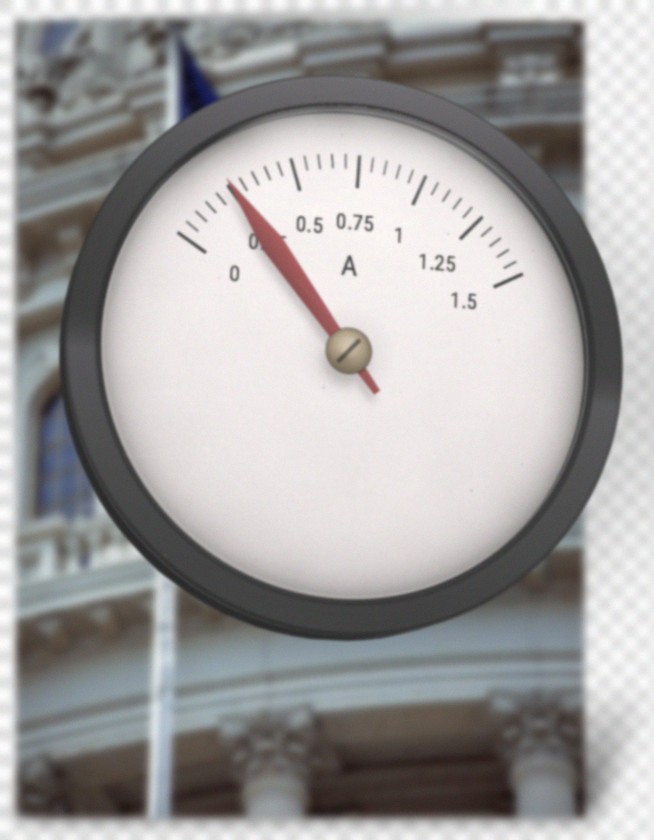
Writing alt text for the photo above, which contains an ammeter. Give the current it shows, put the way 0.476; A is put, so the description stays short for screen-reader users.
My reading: 0.25; A
